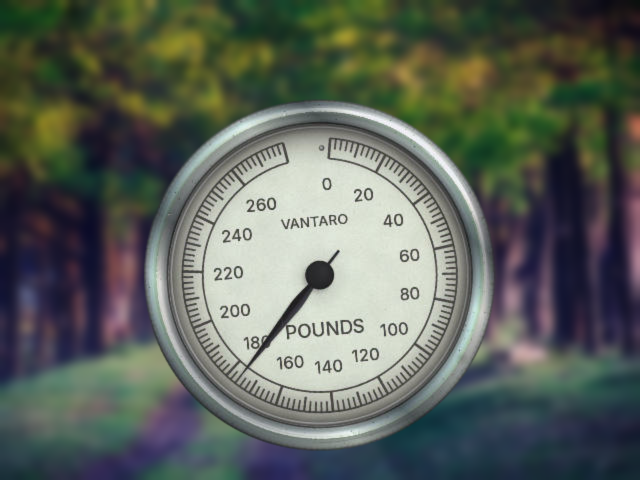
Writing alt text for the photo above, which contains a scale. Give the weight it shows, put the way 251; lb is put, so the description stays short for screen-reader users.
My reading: 176; lb
